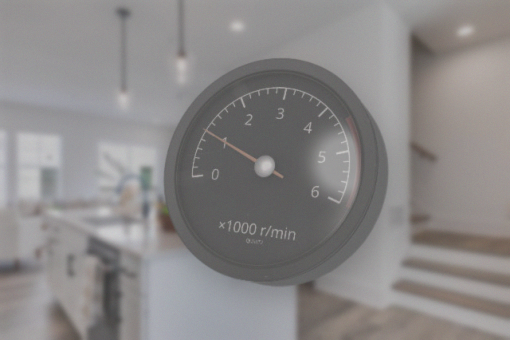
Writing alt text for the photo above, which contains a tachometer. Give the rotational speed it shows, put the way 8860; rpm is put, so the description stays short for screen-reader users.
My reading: 1000; rpm
